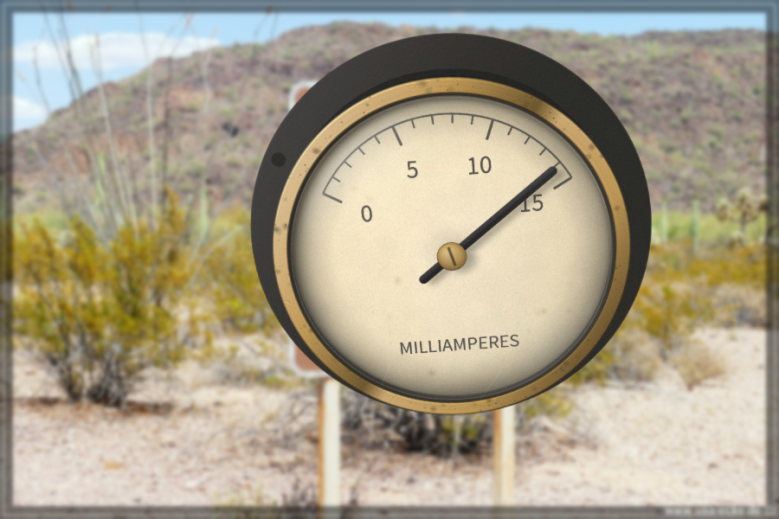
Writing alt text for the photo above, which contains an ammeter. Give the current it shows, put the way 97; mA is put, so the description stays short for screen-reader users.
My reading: 14; mA
